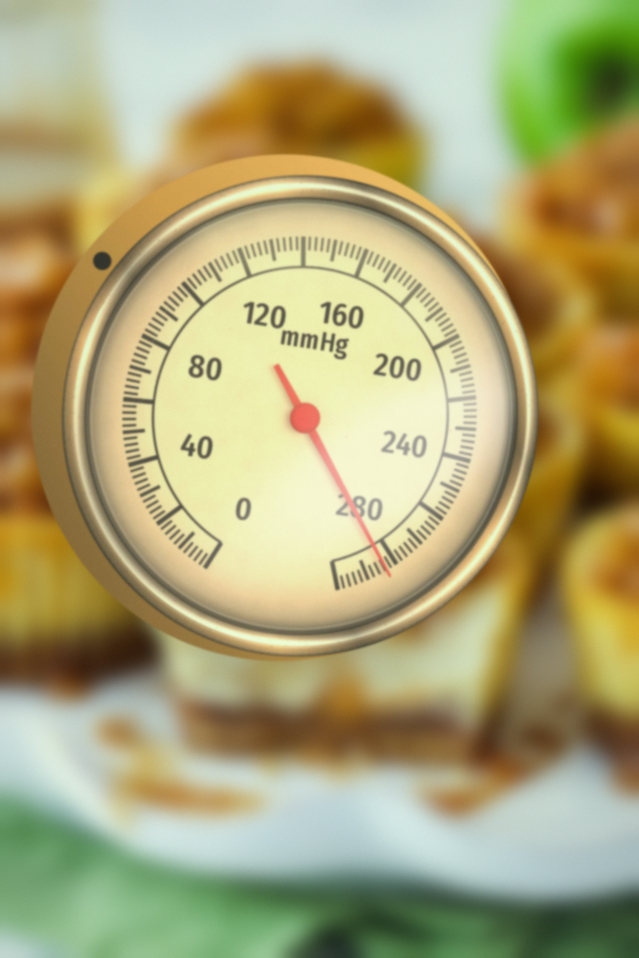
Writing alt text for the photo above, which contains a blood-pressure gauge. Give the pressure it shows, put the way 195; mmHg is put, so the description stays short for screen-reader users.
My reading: 284; mmHg
